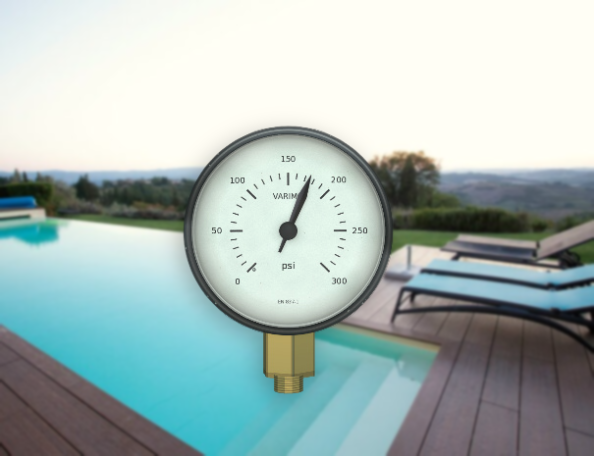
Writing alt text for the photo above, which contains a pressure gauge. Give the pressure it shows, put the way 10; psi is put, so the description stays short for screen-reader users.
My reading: 175; psi
